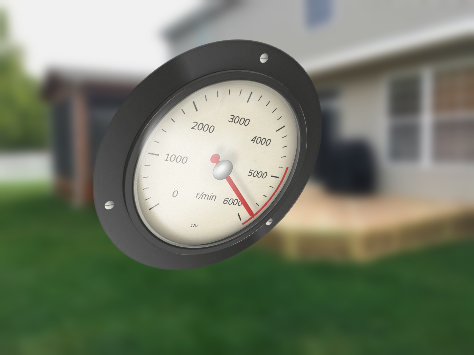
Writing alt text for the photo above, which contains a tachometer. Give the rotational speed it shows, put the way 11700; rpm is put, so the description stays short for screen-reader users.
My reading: 5800; rpm
